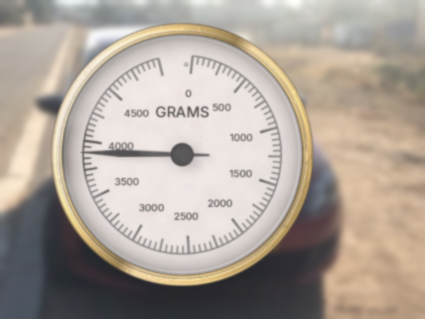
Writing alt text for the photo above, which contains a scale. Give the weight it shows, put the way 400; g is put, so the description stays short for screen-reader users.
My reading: 3900; g
